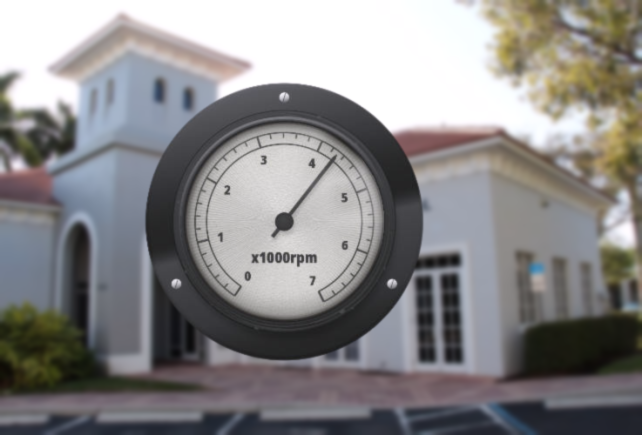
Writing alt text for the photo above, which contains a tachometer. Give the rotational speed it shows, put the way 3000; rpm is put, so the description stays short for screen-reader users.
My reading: 4300; rpm
